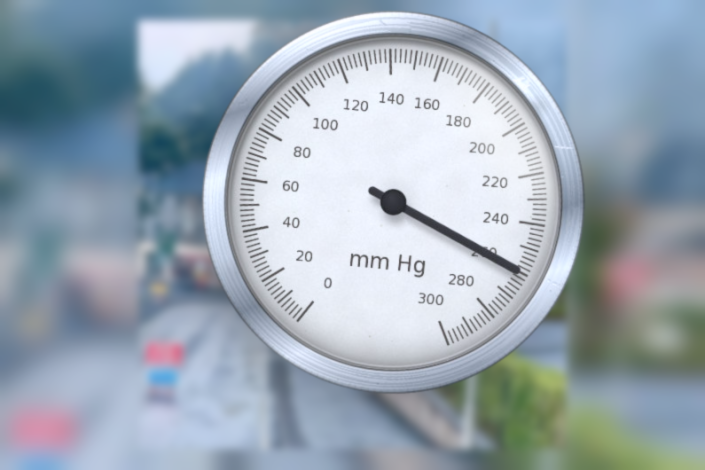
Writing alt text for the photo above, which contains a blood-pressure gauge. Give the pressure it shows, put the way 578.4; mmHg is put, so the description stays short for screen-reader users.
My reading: 260; mmHg
